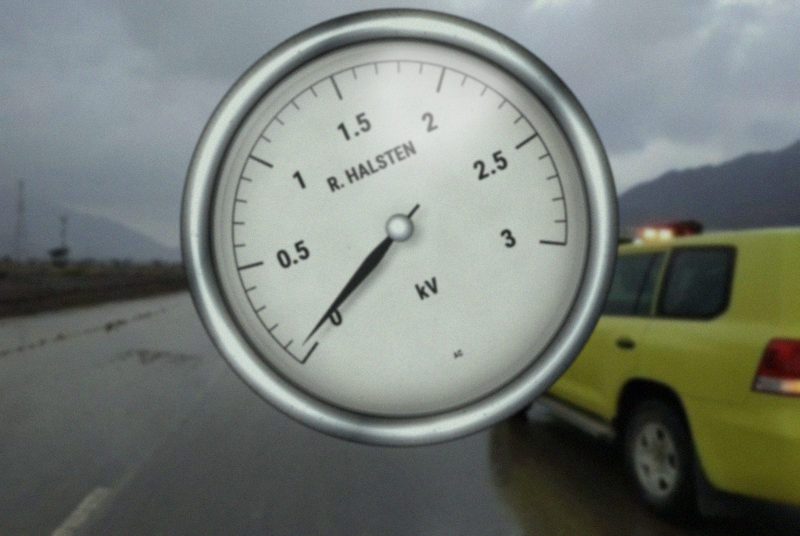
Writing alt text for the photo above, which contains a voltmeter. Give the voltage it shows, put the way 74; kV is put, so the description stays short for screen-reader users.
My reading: 0.05; kV
